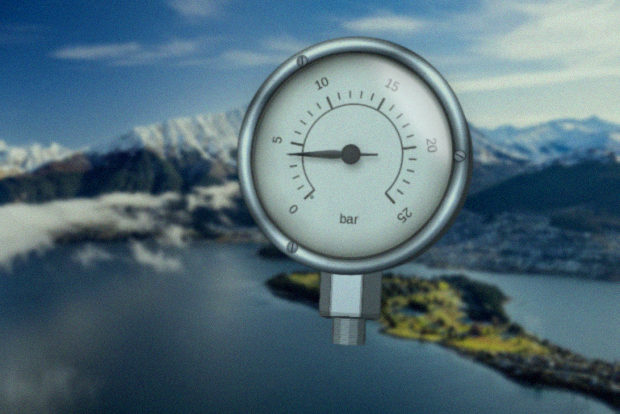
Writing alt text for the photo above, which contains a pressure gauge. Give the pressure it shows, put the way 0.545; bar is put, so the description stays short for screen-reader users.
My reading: 4; bar
